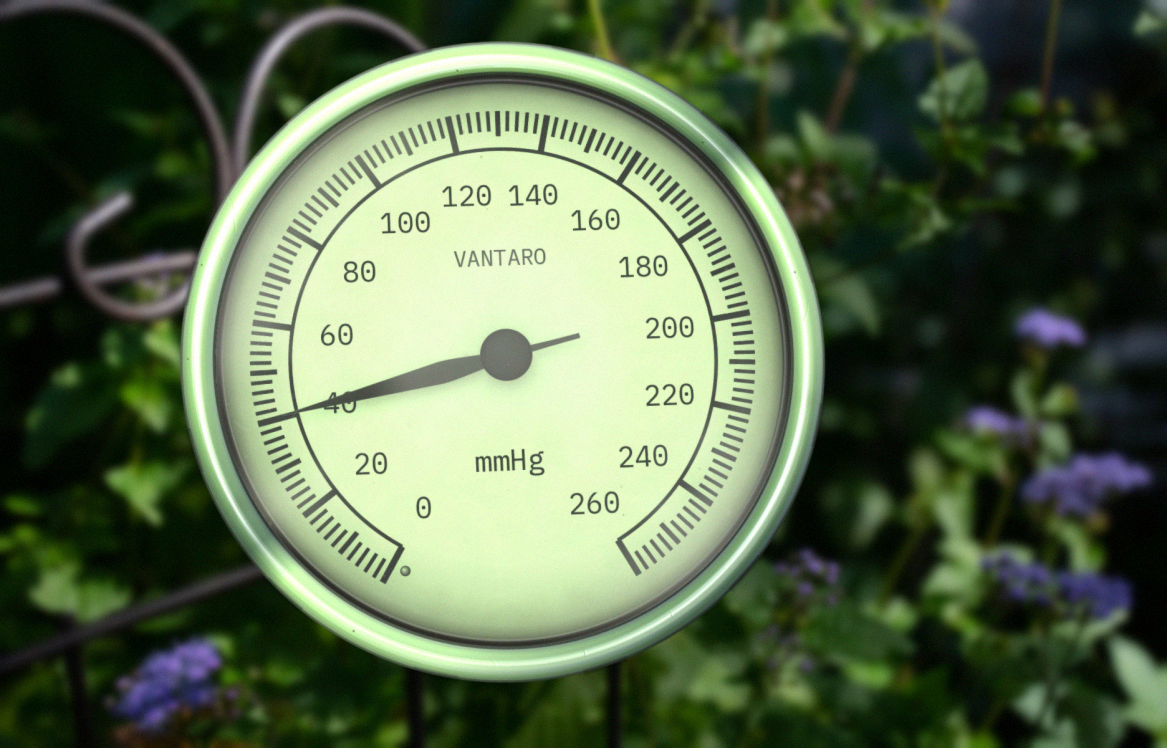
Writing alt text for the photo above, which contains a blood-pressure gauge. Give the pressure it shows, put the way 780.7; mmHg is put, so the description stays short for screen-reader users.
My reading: 40; mmHg
